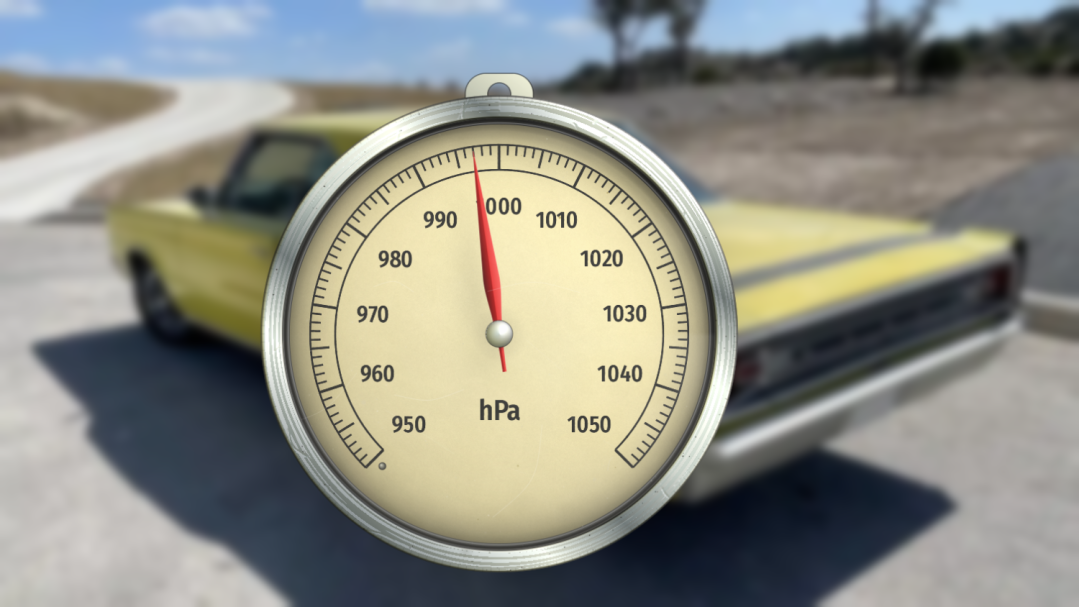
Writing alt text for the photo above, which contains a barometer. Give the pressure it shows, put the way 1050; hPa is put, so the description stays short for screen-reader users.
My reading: 997; hPa
